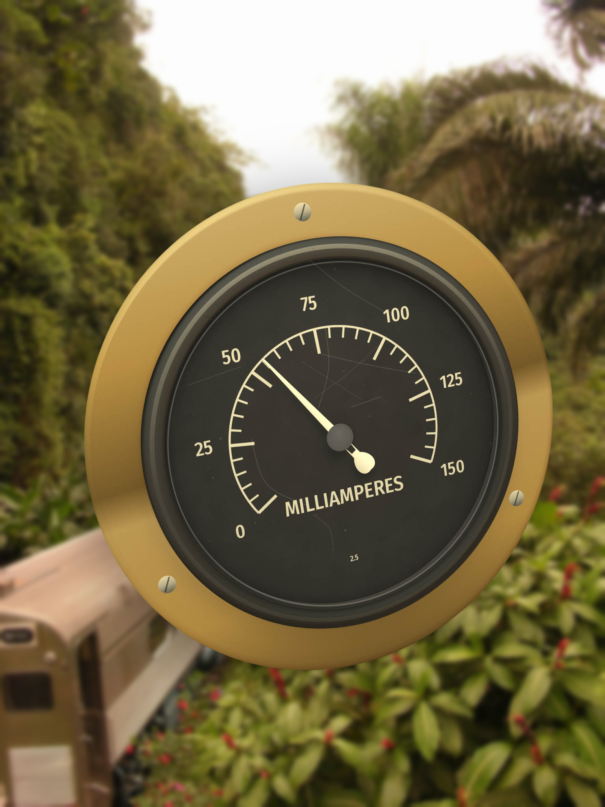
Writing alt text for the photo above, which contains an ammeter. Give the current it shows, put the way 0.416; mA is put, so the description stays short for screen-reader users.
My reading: 55; mA
